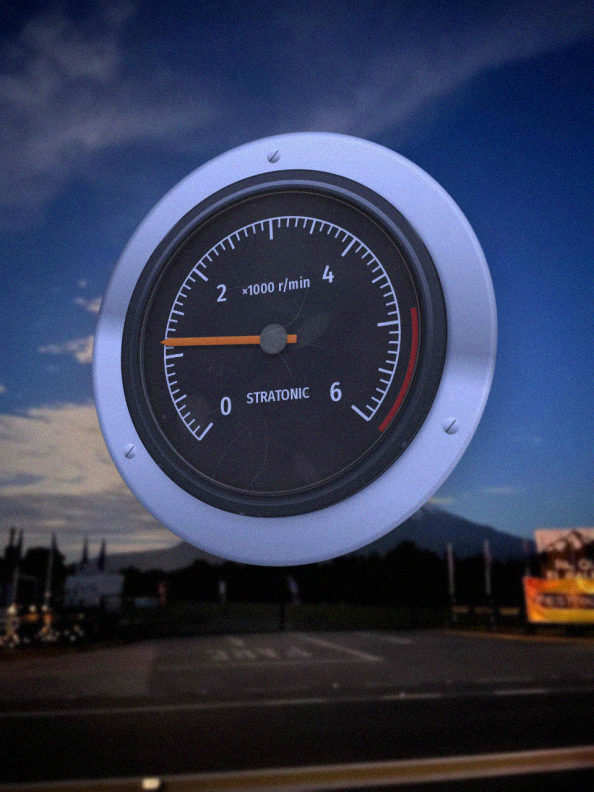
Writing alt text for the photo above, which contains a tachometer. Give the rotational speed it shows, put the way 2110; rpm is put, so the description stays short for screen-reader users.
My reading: 1150; rpm
